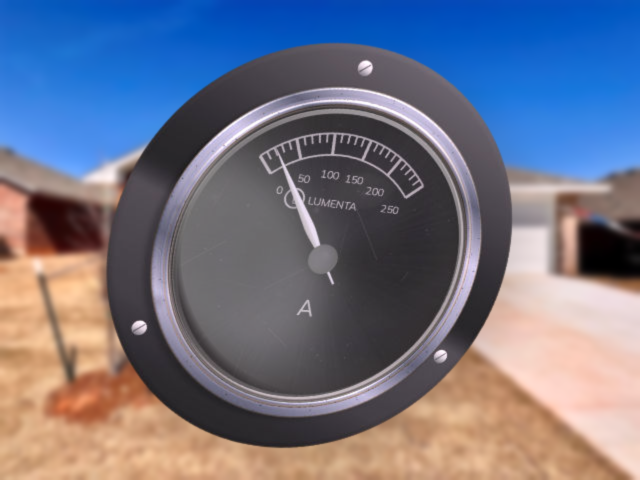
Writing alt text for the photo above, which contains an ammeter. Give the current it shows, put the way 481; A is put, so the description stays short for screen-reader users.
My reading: 20; A
